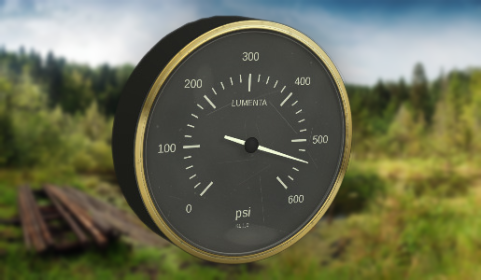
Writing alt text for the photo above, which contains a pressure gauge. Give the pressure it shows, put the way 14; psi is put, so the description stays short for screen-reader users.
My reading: 540; psi
